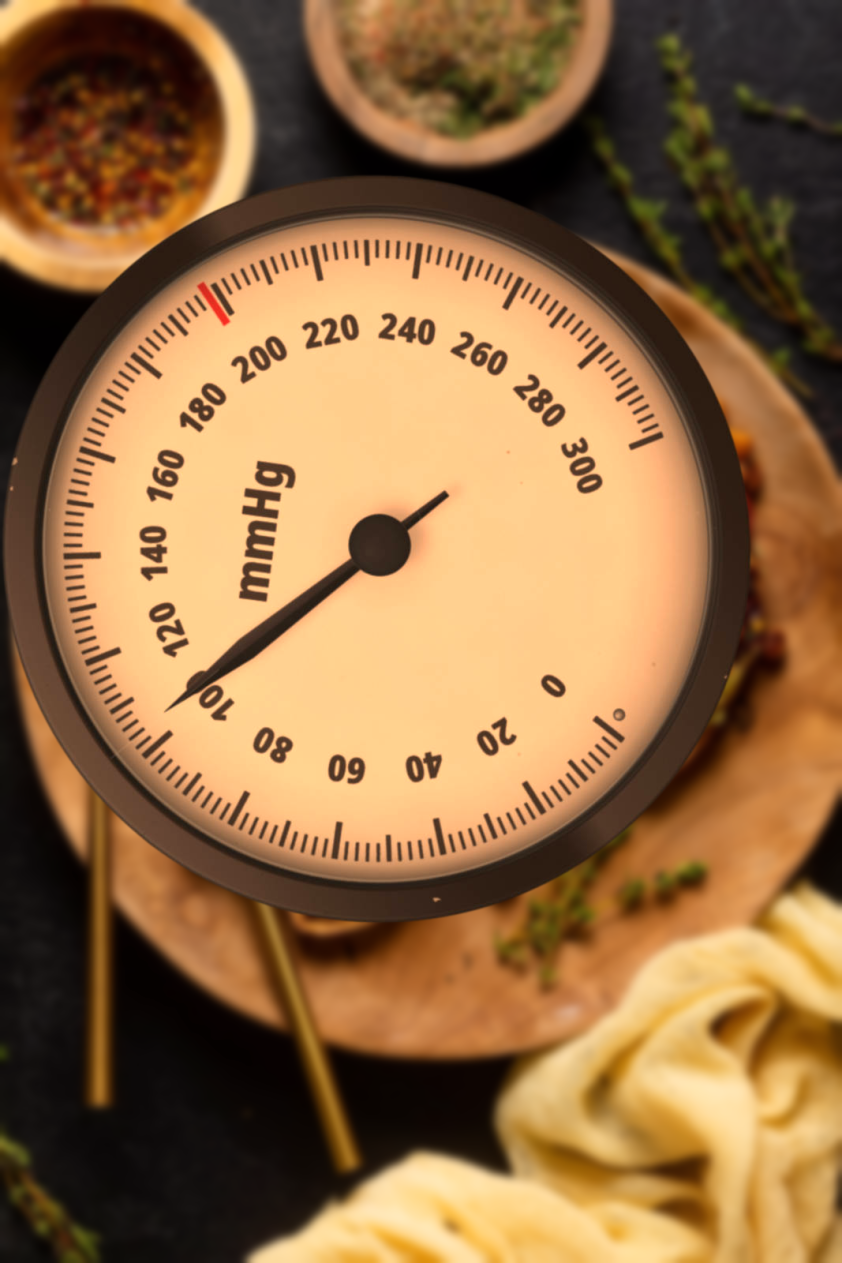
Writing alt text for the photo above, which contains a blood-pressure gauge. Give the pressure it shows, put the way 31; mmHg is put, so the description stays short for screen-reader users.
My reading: 104; mmHg
